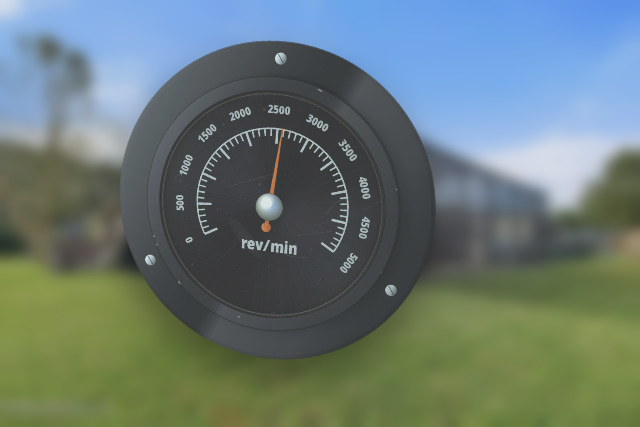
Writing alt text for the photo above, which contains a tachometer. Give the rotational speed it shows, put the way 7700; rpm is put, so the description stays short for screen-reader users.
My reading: 2600; rpm
